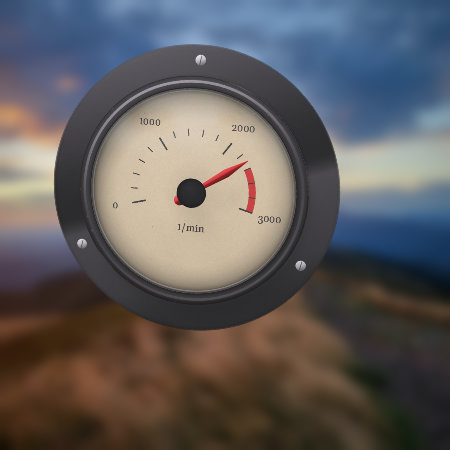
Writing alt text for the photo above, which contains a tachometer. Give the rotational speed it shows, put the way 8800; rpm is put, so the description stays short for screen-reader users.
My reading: 2300; rpm
